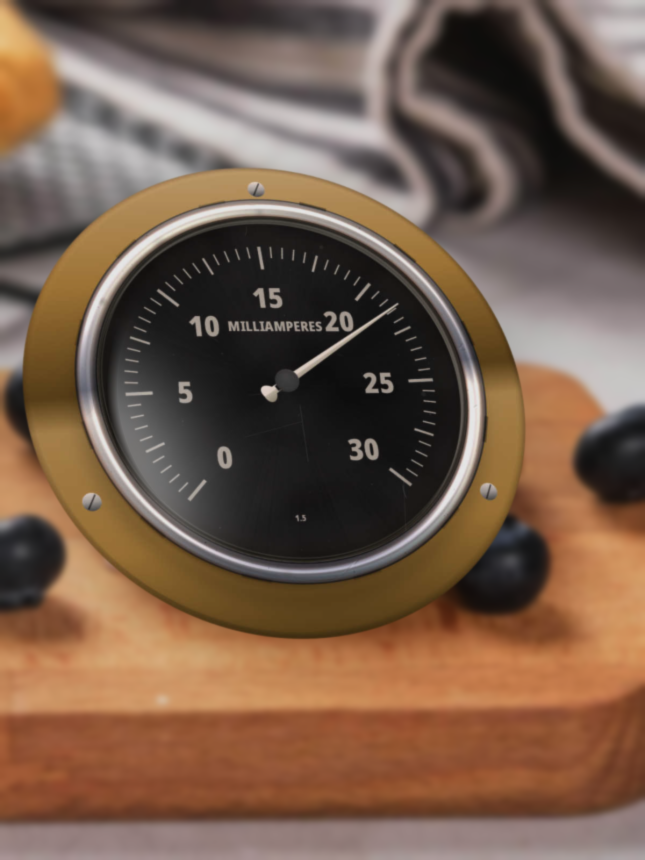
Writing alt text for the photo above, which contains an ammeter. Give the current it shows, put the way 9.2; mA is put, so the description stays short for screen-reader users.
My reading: 21.5; mA
